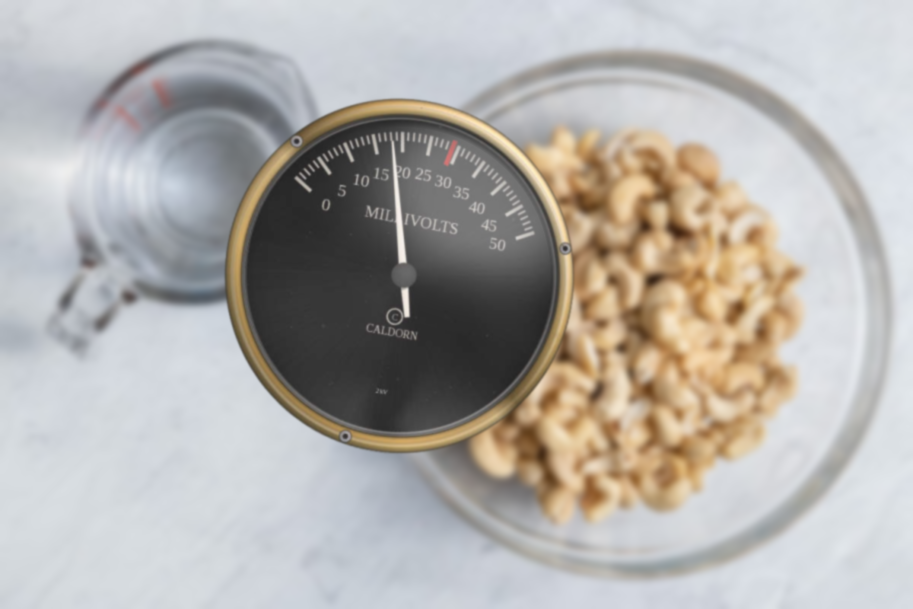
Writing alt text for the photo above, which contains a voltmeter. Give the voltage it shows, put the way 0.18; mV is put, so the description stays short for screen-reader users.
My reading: 18; mV
